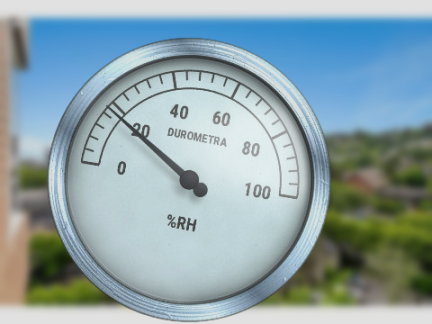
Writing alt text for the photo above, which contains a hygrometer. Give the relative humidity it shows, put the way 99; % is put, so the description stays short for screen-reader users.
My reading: 18; %
